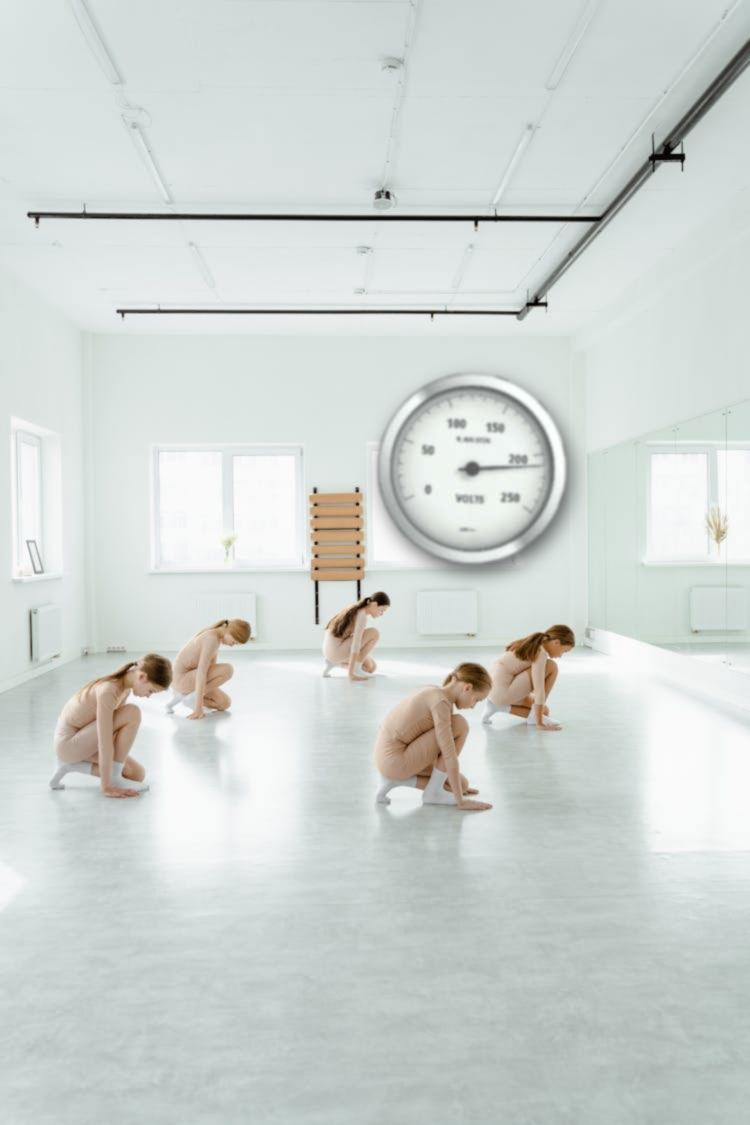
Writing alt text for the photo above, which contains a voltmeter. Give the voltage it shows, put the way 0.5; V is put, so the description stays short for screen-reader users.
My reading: 210; V
